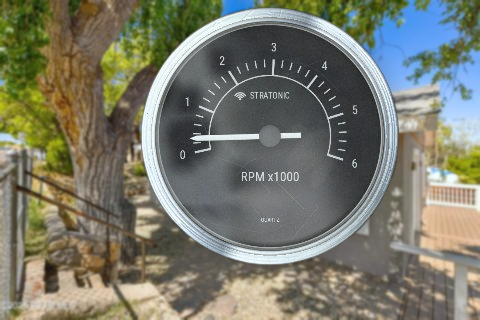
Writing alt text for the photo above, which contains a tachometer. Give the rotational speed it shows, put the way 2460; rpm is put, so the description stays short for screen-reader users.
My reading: 300; rpm
